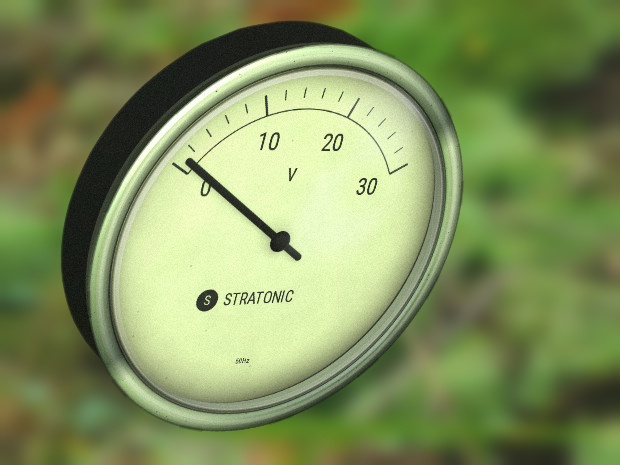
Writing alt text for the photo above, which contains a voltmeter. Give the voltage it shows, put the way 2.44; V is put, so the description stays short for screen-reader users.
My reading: 1; V
